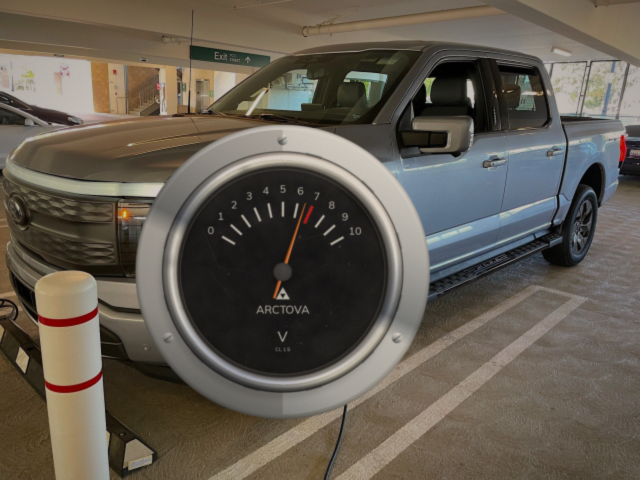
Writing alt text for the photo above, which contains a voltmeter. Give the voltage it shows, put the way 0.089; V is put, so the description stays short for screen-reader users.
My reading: 6.5; V
